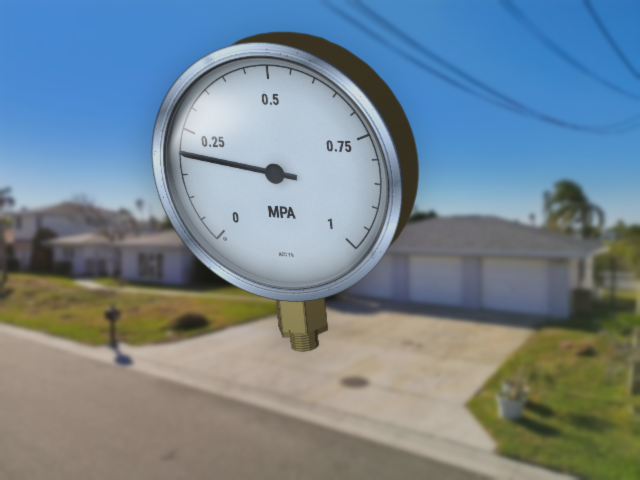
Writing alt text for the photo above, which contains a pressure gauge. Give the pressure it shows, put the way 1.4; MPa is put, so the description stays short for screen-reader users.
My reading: 0.2; MPa
